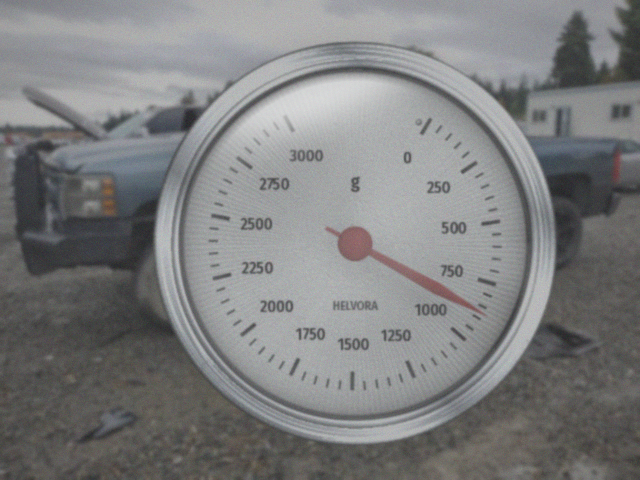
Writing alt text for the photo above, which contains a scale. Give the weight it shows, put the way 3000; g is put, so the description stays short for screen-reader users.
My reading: 875; g
